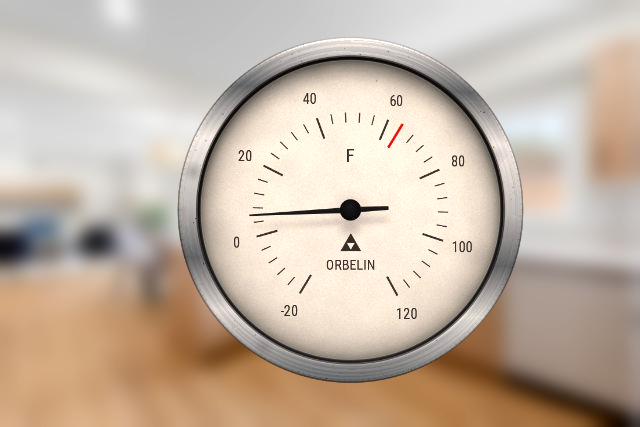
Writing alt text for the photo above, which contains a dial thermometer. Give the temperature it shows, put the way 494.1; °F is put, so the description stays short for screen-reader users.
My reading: 6; °F
